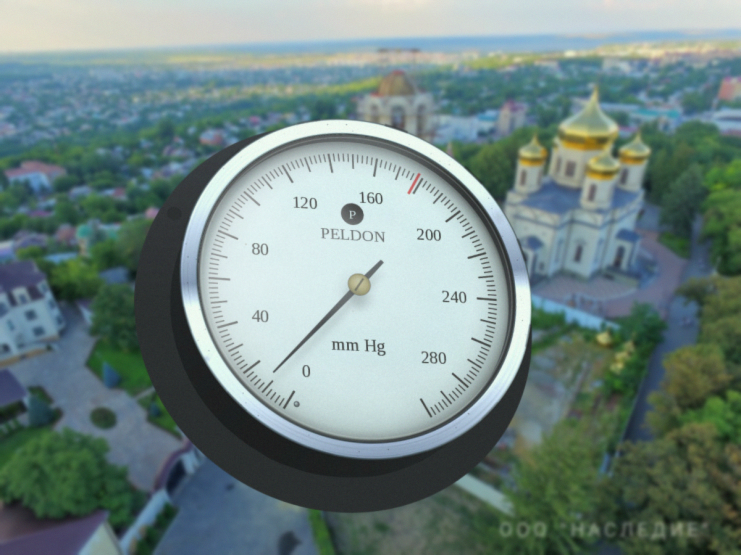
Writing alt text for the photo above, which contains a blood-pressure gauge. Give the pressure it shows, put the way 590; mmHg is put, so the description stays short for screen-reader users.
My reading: 12; mmHg
